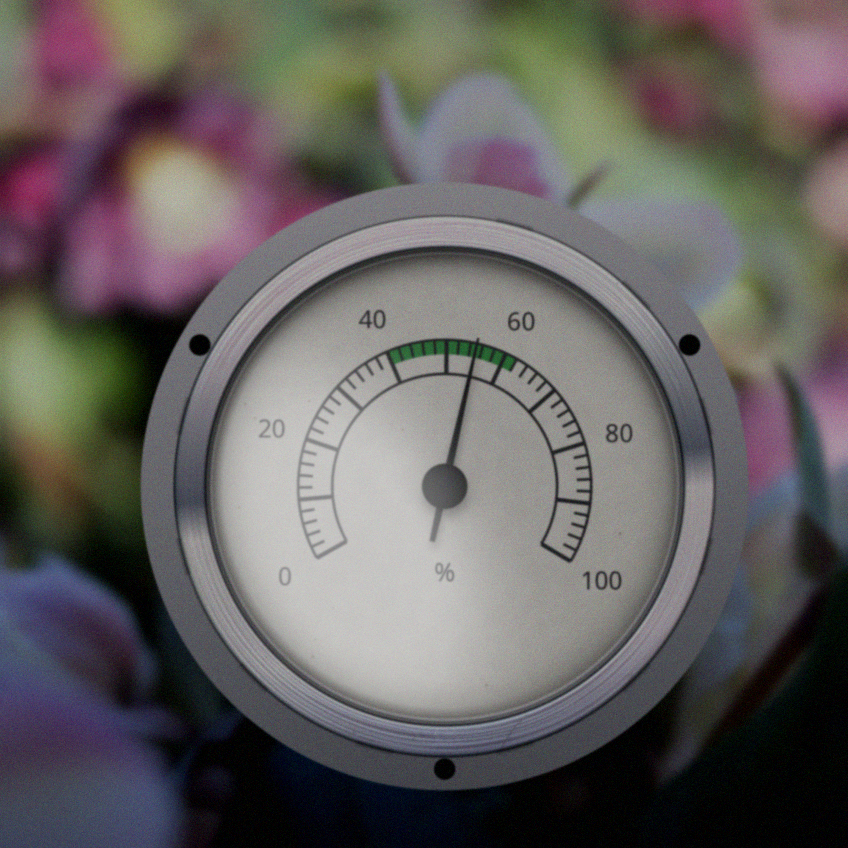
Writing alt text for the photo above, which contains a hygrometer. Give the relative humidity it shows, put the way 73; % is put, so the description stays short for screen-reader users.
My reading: 55; %
